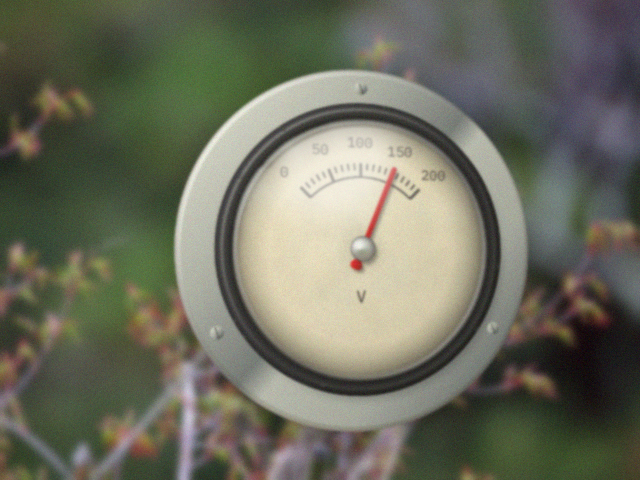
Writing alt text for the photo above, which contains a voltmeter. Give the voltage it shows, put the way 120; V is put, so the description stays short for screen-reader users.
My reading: 150; V
